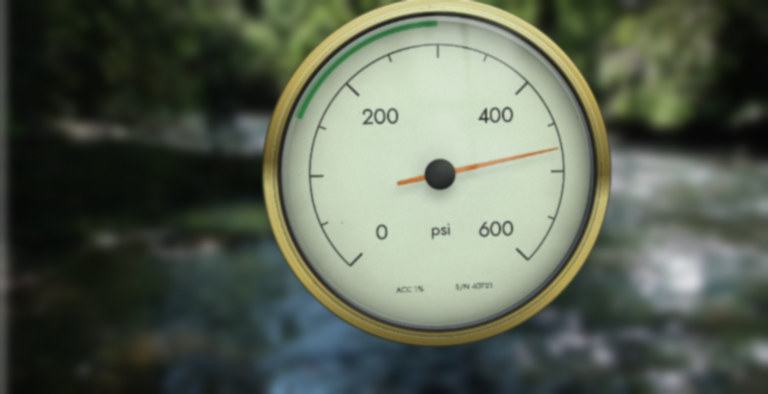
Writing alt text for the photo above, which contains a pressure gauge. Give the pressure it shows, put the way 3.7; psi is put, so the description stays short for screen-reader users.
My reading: 475; psi
